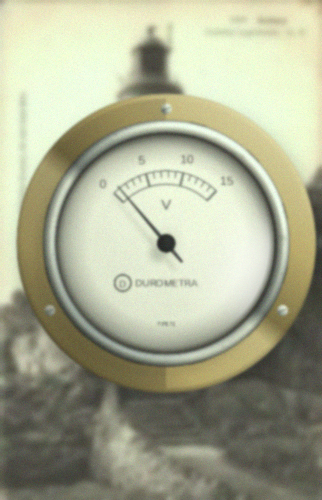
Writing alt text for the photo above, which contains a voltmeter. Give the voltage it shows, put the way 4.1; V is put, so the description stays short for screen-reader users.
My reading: 1; V
